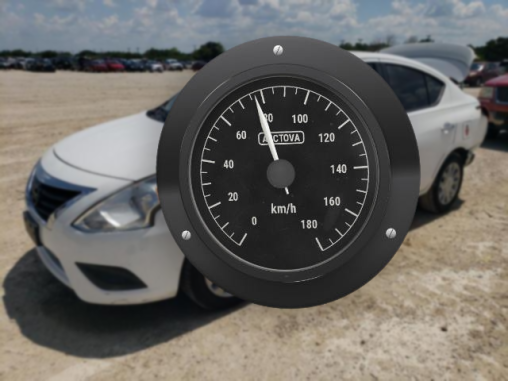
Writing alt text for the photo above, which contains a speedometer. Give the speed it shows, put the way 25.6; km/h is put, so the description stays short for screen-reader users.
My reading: 77.5; km/h
